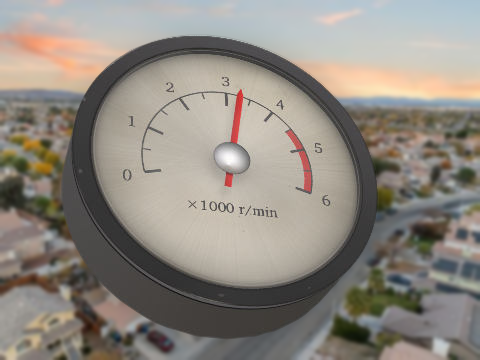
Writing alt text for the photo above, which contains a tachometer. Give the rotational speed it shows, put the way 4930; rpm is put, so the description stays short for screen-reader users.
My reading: 3250; rpm
